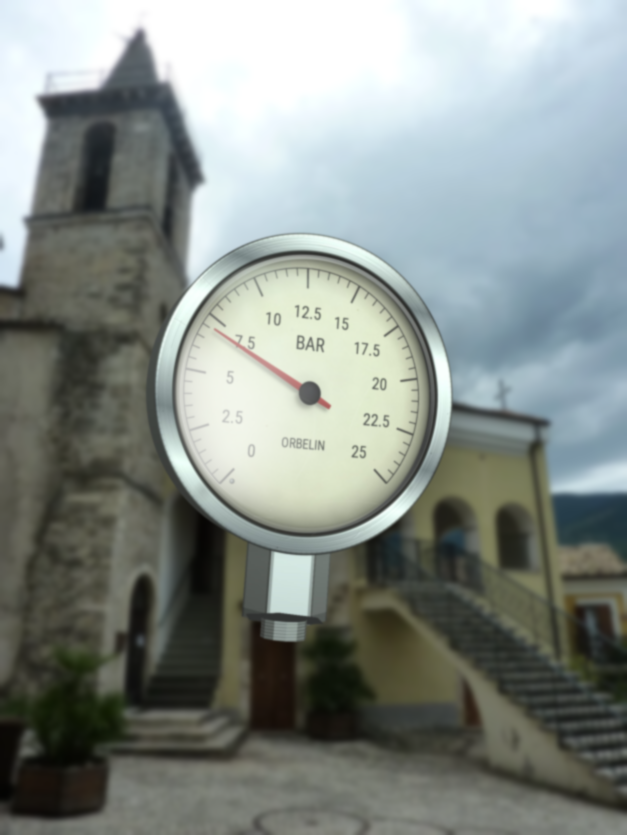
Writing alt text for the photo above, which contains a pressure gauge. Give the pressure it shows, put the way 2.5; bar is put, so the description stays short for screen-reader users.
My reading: 7; bar
